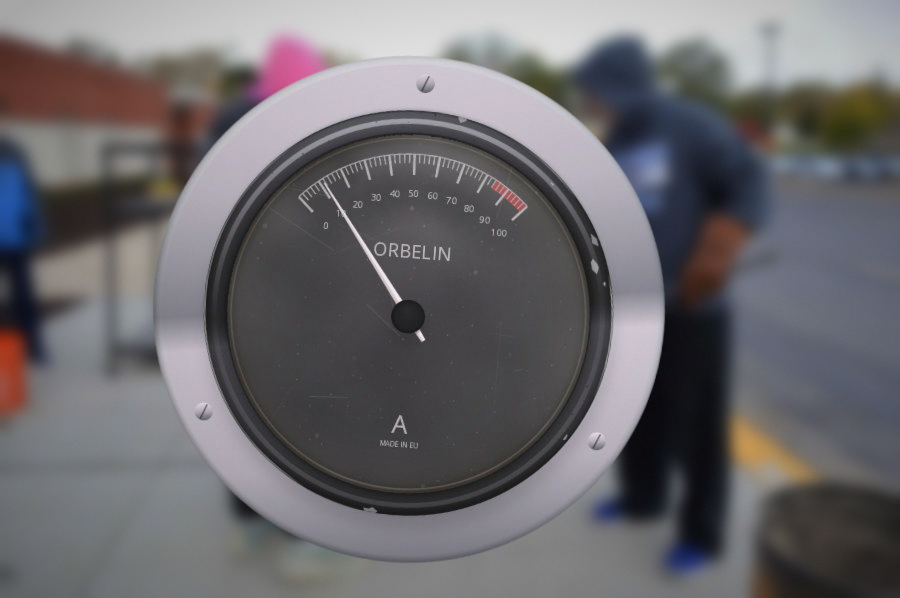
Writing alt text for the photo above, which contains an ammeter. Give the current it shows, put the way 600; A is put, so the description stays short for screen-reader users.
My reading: 12; A
